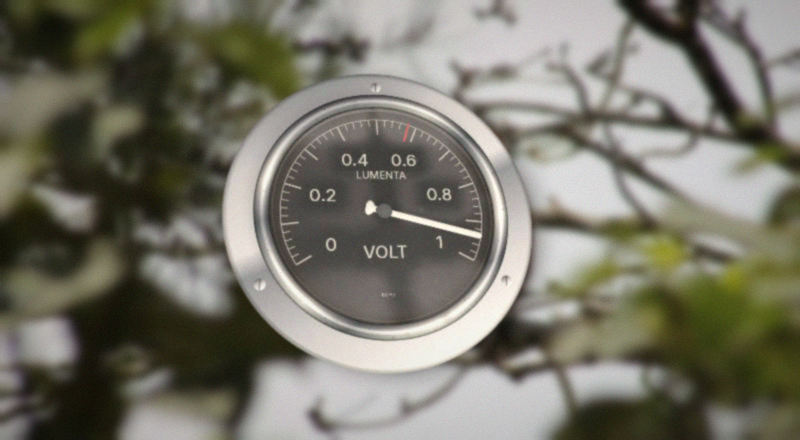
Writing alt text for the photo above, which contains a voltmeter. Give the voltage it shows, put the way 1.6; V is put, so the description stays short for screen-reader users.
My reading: 0.94; V
